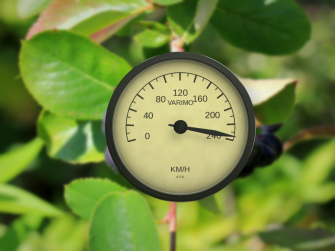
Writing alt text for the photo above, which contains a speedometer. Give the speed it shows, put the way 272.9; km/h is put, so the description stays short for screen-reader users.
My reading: 235; km/h
